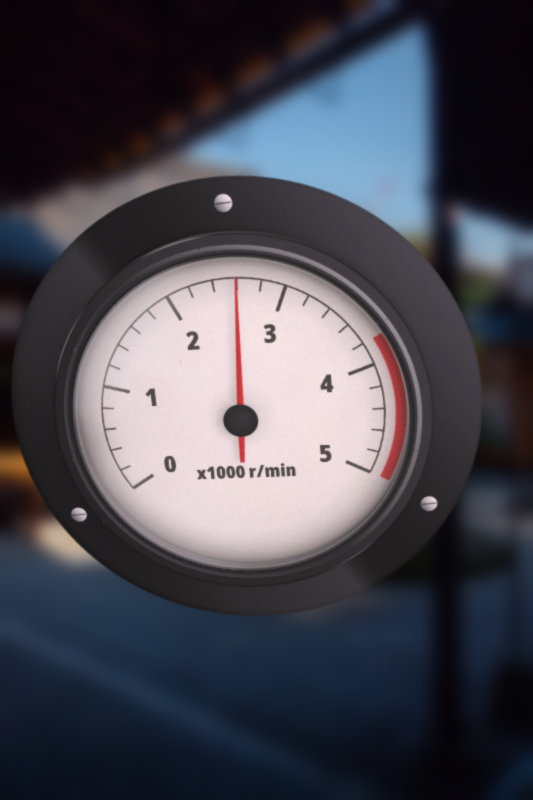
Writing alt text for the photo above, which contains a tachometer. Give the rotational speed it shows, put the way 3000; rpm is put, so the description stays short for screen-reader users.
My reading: 2600; rpm
